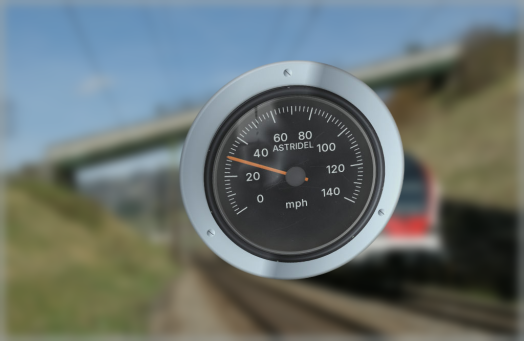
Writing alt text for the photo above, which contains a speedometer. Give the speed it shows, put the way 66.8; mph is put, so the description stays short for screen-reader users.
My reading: 30; mph
